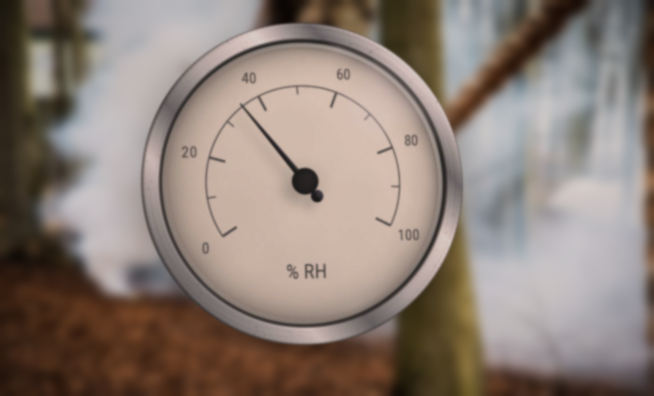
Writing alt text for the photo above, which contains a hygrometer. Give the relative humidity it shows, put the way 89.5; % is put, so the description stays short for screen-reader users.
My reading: 35; %
